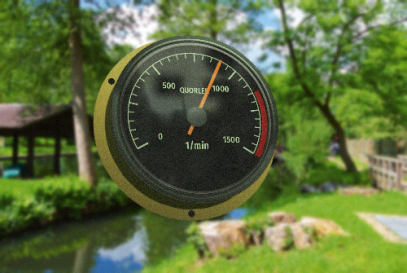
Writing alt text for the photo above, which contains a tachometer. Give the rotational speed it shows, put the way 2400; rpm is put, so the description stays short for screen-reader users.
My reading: 900; rpm
